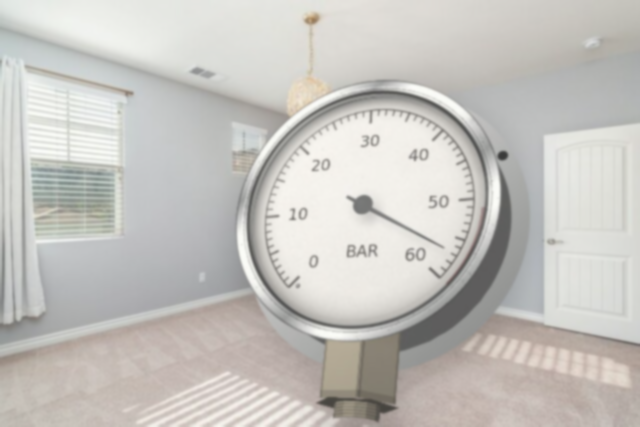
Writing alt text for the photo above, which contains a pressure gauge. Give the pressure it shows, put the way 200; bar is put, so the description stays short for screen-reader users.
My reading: 57; bar
